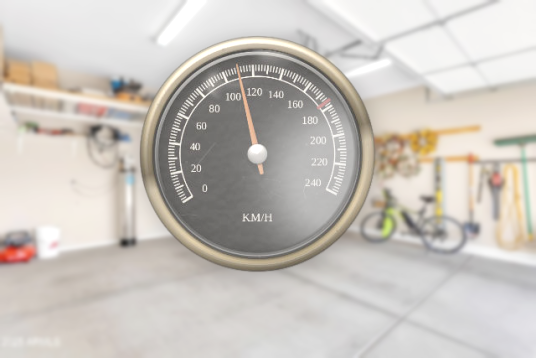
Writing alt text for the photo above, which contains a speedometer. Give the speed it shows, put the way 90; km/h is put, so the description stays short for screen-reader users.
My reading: 110; km/h
